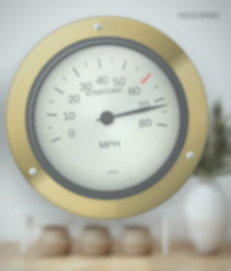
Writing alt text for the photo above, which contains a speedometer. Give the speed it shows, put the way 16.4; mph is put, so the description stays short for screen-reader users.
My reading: 72.5; mph
